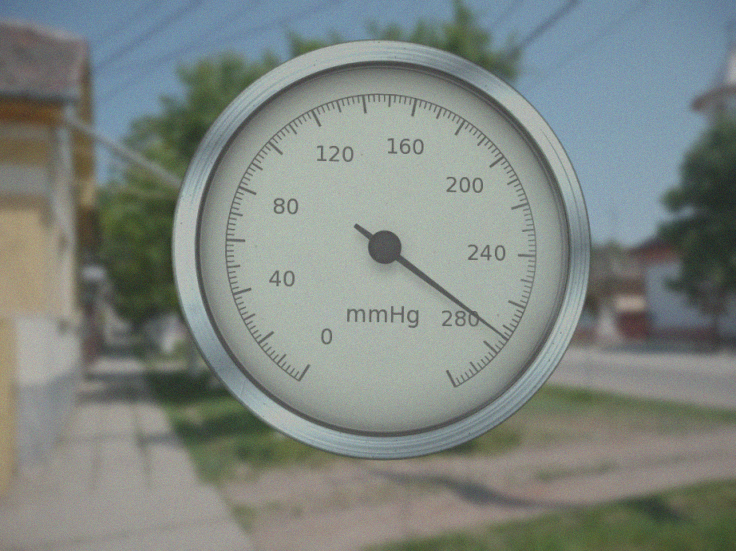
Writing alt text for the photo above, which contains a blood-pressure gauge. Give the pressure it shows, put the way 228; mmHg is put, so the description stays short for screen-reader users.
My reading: 274; mmHg
